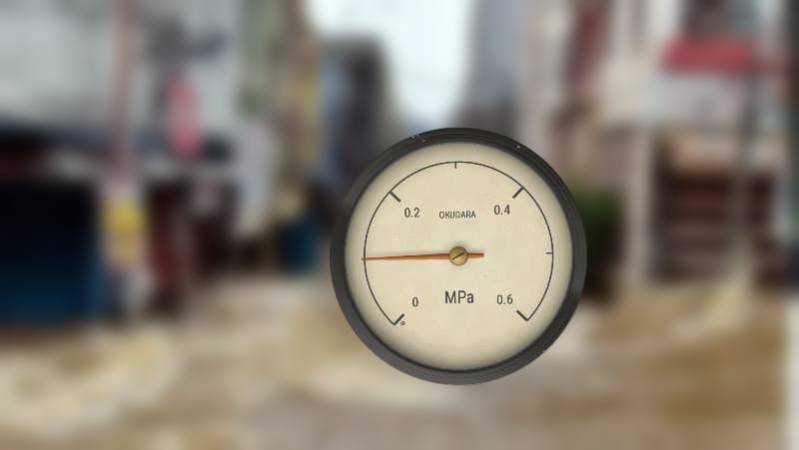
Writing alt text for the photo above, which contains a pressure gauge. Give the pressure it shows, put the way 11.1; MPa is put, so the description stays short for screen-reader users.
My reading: 0.1; MPa
